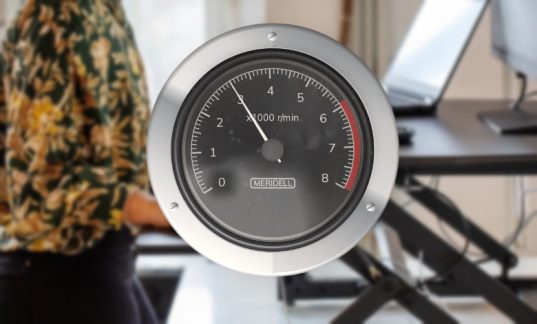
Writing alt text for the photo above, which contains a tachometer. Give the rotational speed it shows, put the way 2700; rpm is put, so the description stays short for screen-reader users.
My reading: 3000; rpm
